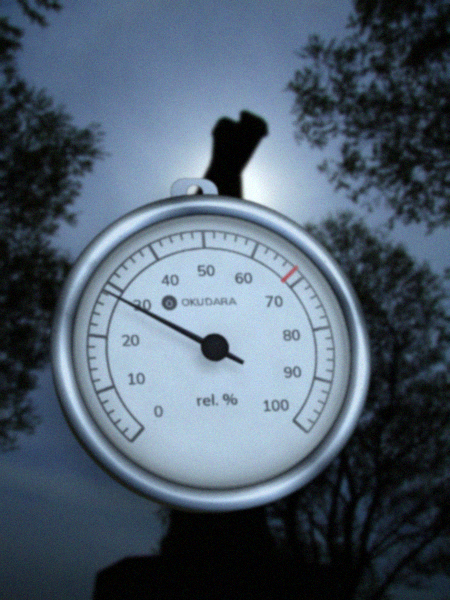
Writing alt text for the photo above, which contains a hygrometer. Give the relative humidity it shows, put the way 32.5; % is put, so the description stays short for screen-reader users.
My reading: 28; %
